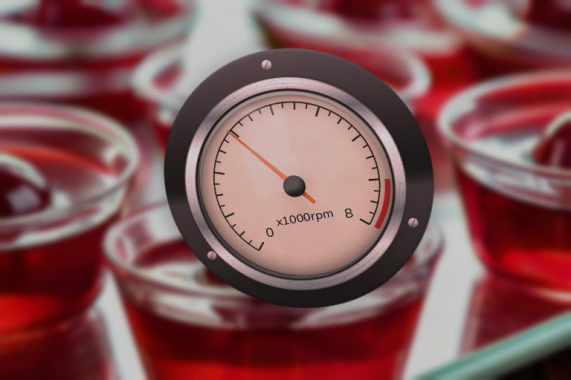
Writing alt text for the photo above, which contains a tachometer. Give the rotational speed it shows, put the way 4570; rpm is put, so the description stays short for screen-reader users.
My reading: 3000; rpm
